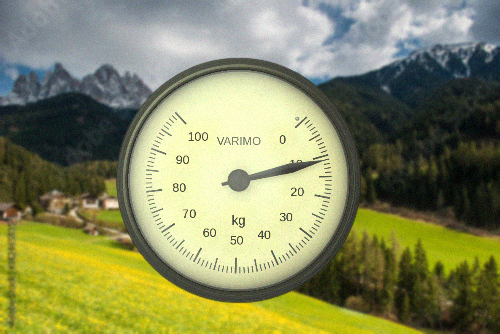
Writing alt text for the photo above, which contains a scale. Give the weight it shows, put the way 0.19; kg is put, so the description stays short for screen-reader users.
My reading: 11; kg
